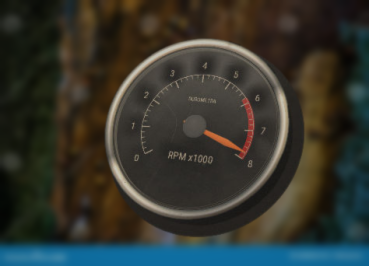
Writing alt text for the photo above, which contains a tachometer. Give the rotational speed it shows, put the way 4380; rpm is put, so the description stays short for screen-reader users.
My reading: 7800; rpm
